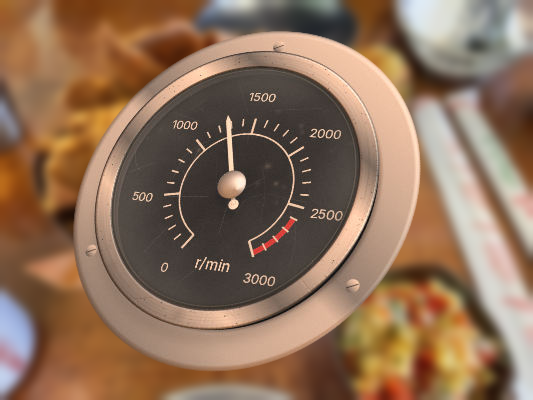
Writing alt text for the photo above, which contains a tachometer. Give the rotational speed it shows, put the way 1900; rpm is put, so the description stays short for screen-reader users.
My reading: 1300; rpm
